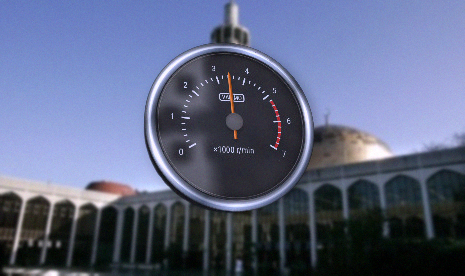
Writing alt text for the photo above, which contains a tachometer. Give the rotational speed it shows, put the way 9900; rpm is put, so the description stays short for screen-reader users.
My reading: 3400; rpm
